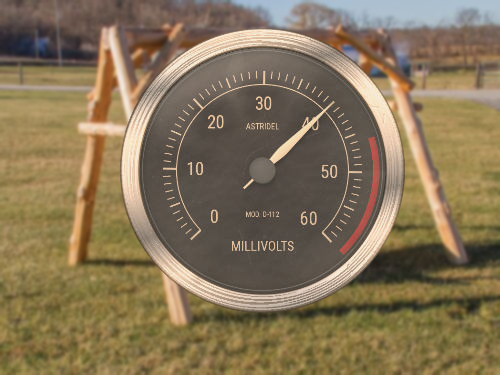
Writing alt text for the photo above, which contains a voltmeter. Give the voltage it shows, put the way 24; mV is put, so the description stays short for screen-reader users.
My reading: 40; mV
